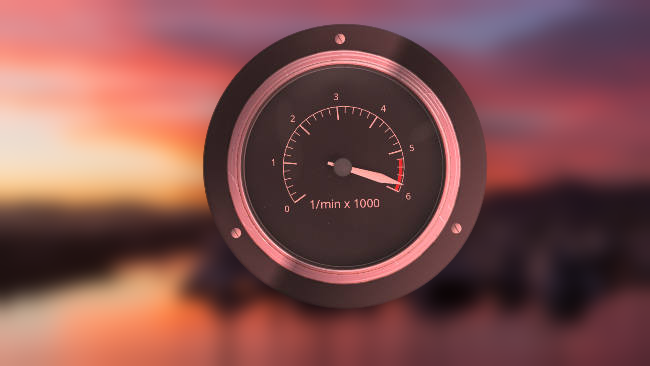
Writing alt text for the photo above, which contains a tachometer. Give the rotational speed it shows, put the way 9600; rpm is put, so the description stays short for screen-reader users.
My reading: 5800; rpm
